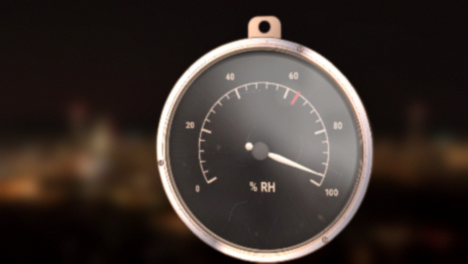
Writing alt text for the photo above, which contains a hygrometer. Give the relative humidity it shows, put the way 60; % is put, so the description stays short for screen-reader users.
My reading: 96; %
